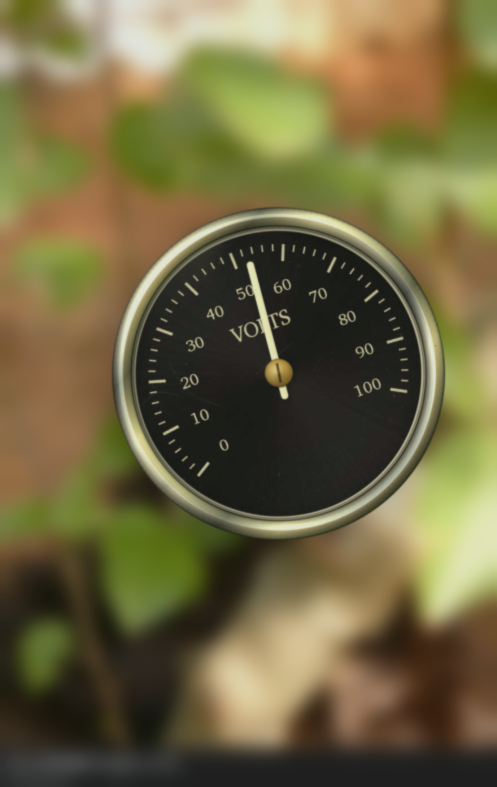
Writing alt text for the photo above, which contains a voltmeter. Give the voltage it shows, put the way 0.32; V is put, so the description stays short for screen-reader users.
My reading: 53; V
